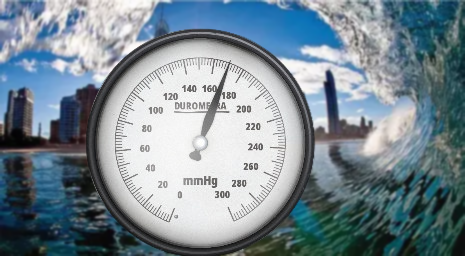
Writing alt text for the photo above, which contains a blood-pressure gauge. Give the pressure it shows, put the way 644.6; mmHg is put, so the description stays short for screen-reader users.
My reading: 170; mmHg
